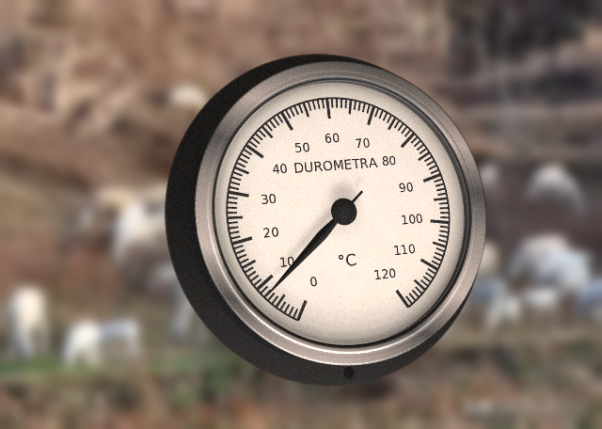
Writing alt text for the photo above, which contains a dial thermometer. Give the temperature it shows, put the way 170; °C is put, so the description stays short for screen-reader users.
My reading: 8; °C
